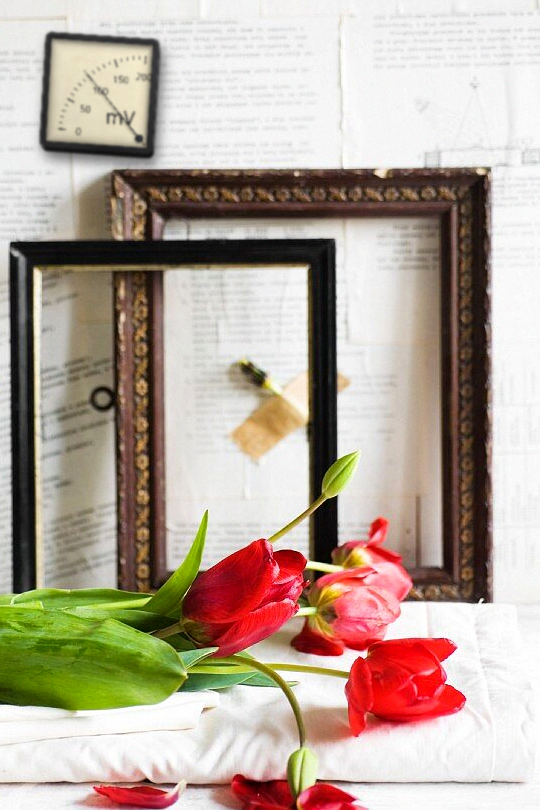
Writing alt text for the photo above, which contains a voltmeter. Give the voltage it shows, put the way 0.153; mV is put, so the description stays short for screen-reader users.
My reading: 100; mV
